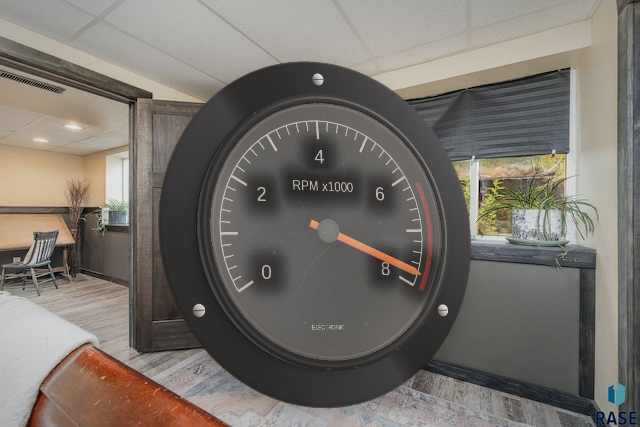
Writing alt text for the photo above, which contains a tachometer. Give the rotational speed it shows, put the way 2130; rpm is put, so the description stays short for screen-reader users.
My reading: 7800; rpm
